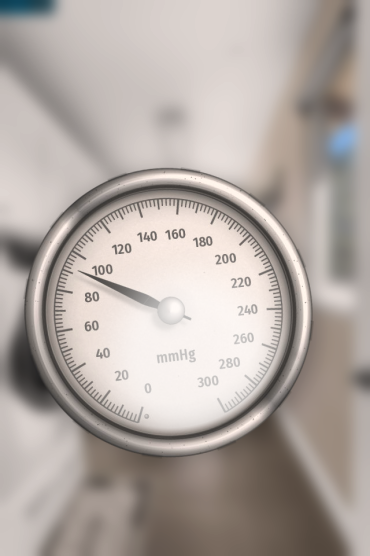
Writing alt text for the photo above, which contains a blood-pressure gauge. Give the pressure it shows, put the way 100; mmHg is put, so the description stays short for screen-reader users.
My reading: 92; mmHg
